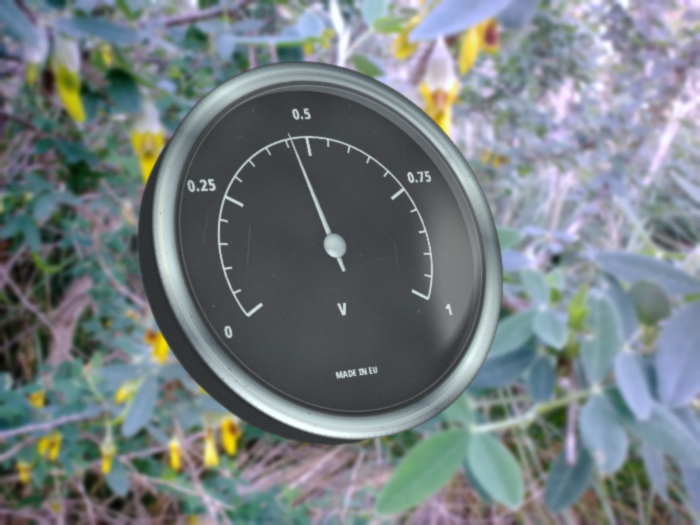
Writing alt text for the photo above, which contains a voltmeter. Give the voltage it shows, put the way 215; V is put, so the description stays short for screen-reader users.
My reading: 0.45; V
